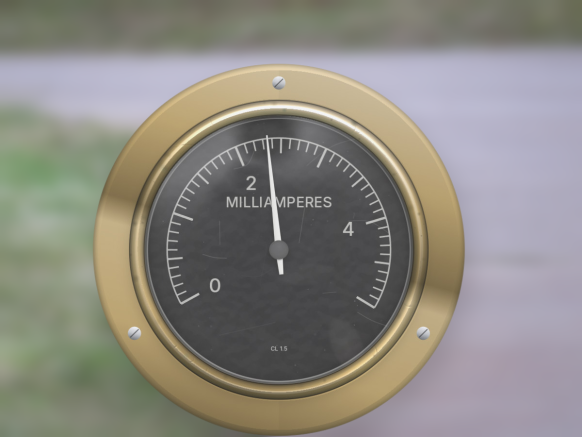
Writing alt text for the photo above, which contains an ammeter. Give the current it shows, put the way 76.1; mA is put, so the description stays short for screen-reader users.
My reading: 2.35; mA
